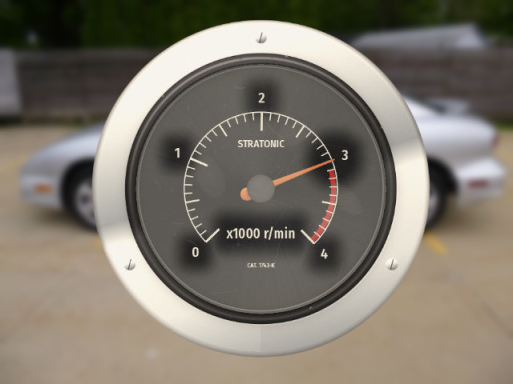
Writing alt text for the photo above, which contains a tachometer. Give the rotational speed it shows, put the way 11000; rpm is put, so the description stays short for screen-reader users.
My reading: 3000; rpm
